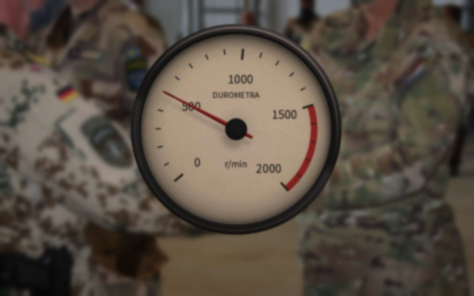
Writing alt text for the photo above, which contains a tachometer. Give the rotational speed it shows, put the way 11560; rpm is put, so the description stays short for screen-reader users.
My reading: 500; rpm
